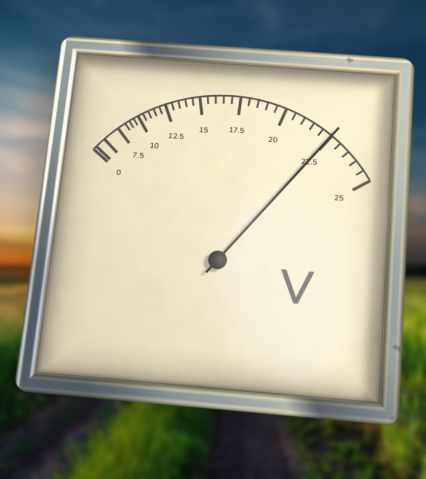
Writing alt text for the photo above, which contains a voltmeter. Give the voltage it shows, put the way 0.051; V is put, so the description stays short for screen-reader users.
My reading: 22.5; V
